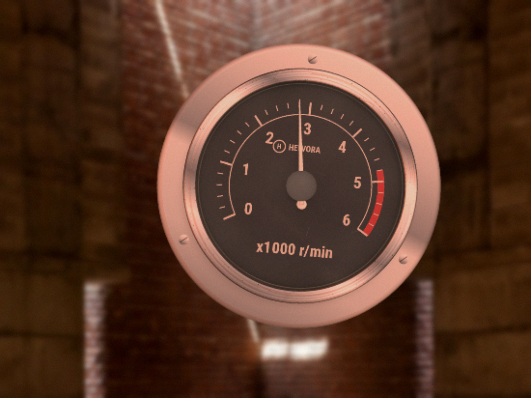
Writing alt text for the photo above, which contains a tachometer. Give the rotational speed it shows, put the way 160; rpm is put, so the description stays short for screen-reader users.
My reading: 2800; rpm
